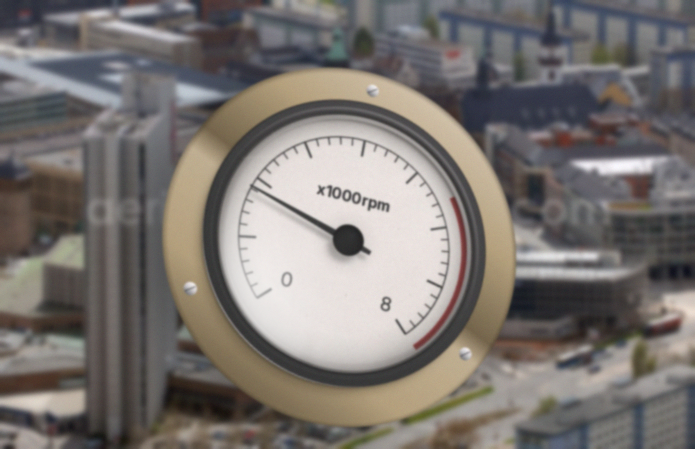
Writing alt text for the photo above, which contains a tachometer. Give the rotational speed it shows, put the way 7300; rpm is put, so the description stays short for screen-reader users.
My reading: 1800; rpm
